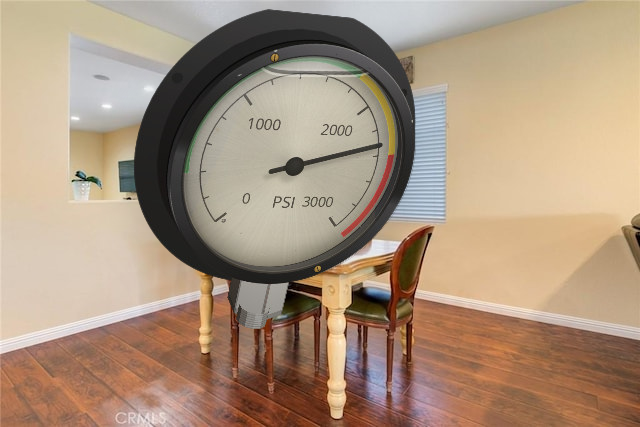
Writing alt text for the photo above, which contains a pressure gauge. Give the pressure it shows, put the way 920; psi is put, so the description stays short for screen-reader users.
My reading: 2300; psi
